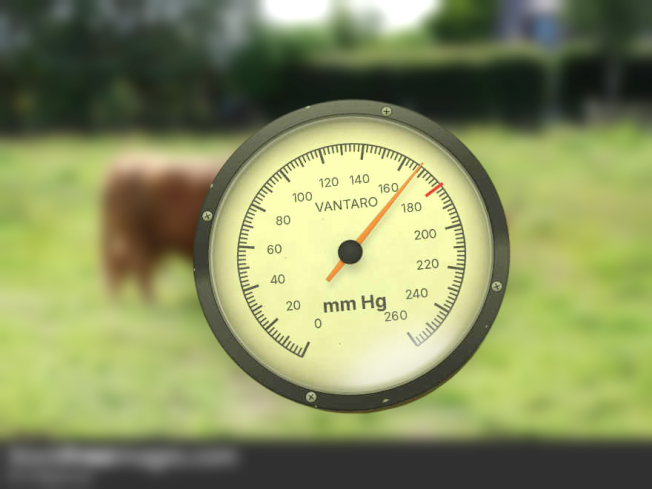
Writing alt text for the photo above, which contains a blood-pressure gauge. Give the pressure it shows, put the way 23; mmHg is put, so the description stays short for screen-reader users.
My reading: 168; mmHg
